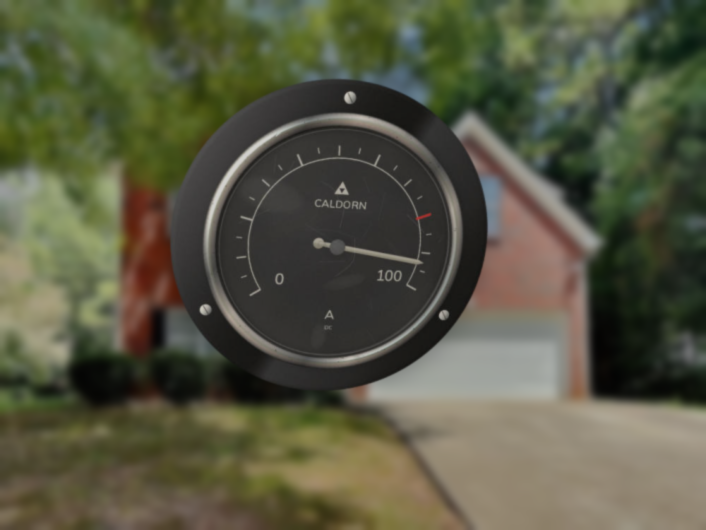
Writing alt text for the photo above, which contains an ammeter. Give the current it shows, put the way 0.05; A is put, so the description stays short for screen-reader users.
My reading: 92.5; A
